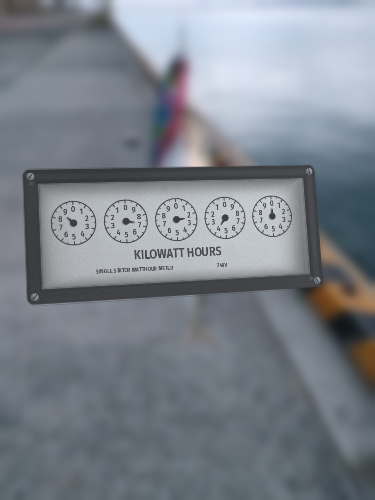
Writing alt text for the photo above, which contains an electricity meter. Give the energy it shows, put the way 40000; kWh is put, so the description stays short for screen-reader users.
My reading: 87240; kWh
